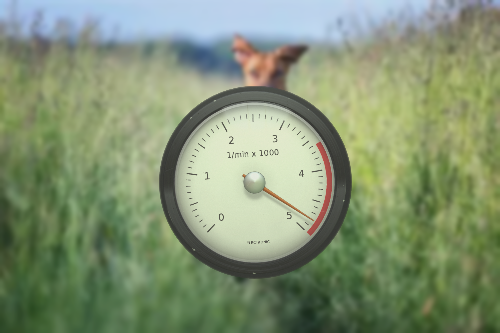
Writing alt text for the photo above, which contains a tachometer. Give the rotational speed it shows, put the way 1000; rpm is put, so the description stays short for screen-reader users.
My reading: 4800; rpm
